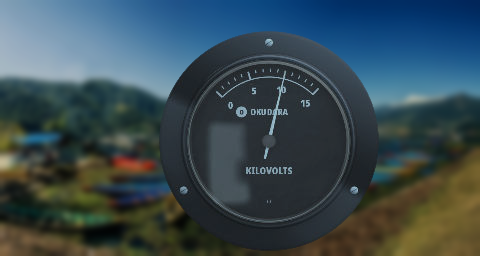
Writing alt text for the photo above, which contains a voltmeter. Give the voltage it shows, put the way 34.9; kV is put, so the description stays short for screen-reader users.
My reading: 10; kV
